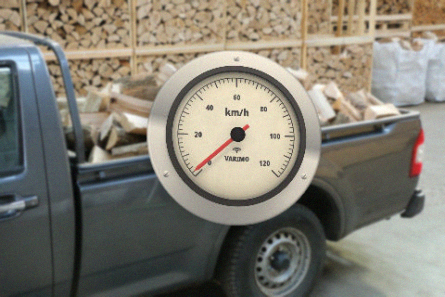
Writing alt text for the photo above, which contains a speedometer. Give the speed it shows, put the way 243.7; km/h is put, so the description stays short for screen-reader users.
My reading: 2; km/h
